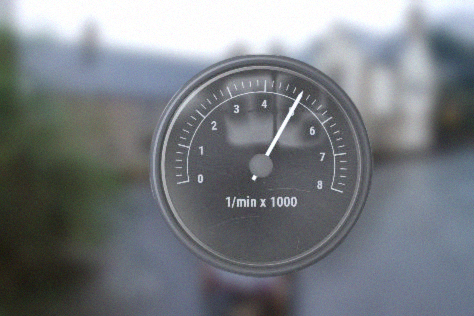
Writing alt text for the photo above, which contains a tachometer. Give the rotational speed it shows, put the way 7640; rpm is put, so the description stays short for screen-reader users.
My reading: 5000; rpm
